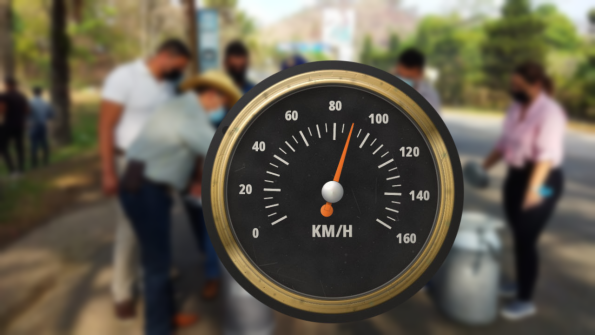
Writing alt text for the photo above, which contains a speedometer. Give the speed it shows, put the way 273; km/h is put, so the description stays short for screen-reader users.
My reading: 90; km/h
